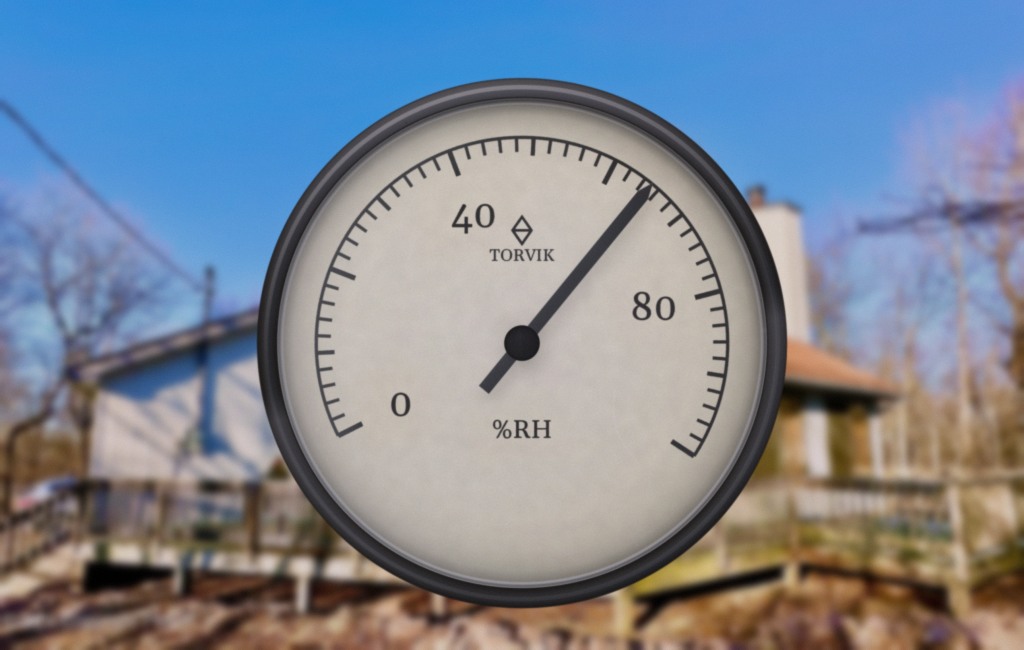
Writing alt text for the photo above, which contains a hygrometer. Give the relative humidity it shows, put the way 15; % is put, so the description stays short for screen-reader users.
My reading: 65; %
